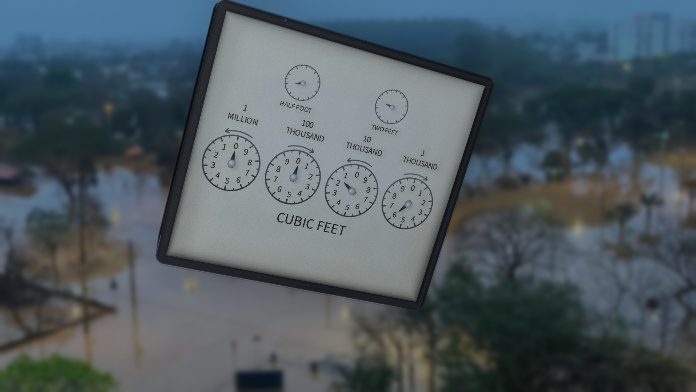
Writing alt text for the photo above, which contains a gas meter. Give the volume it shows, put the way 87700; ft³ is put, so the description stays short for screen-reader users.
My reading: 1600; ft³
